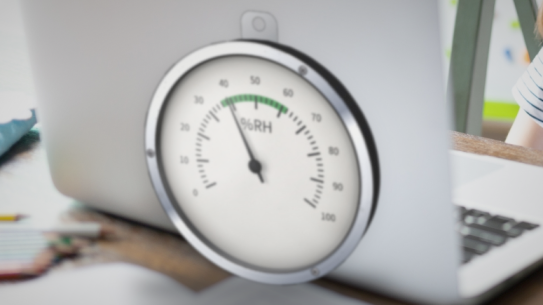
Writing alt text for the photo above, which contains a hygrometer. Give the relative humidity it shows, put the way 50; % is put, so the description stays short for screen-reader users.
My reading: 40; %
